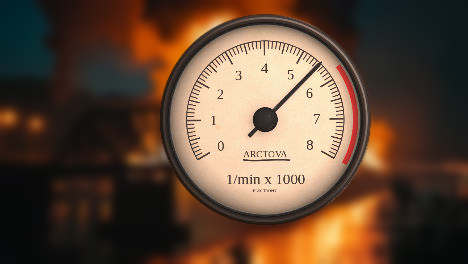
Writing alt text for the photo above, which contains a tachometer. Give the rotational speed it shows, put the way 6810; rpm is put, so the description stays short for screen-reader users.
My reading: 5500; rpm
